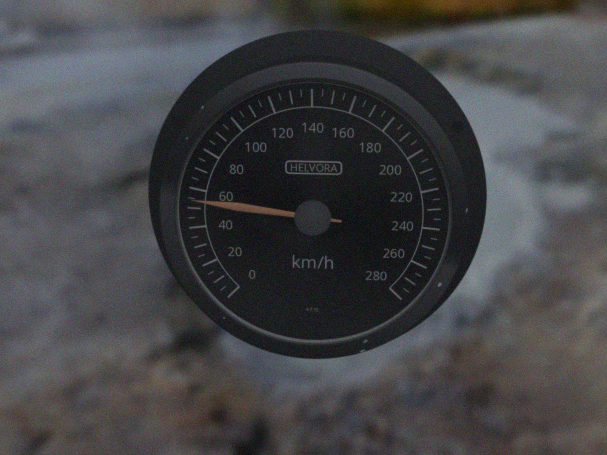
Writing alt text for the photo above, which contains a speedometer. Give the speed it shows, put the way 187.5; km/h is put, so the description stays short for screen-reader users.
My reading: 55; km/h
